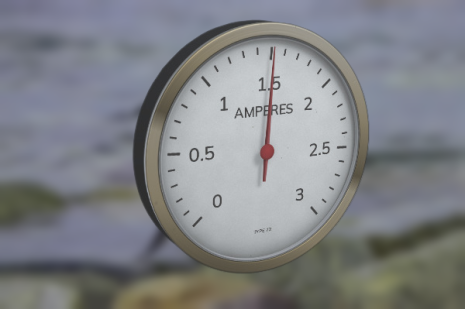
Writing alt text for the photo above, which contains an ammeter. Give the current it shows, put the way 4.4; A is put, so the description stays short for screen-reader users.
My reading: 1.5; A
